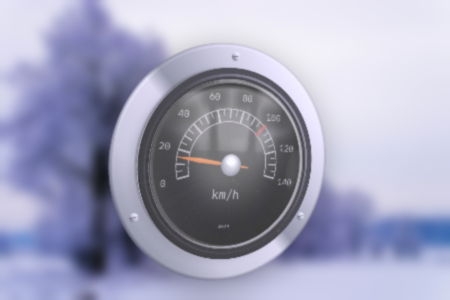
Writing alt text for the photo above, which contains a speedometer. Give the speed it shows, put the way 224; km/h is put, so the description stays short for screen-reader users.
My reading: 15; km/h
